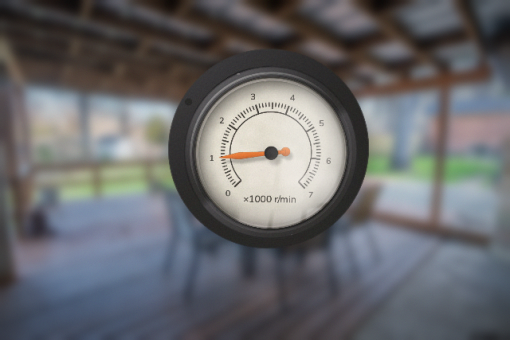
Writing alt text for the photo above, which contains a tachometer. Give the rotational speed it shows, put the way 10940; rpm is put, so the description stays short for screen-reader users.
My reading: 1000; rpm
